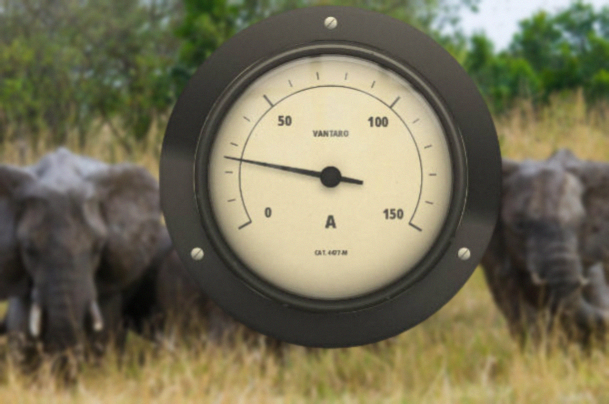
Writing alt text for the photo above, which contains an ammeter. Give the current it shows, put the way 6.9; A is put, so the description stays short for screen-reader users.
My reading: 25; A
